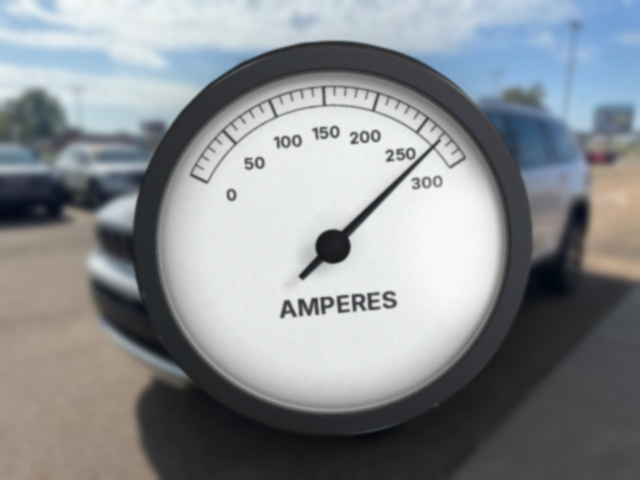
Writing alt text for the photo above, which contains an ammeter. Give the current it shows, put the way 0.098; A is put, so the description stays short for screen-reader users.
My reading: 270; A
